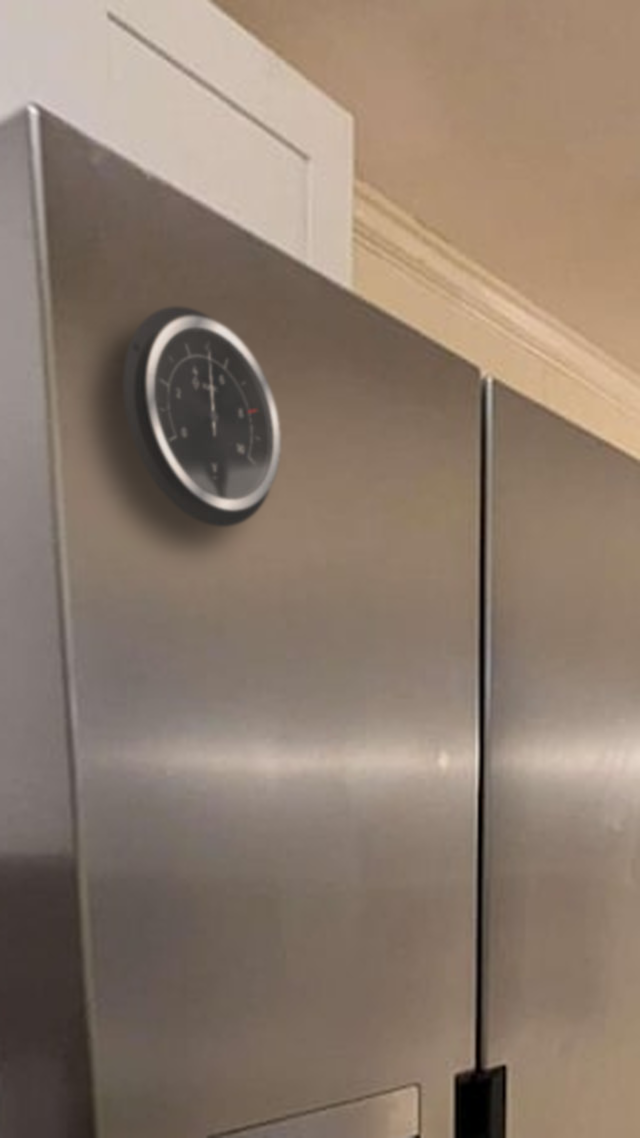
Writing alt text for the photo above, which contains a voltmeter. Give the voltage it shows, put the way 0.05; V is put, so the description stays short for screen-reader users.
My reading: 5; V
